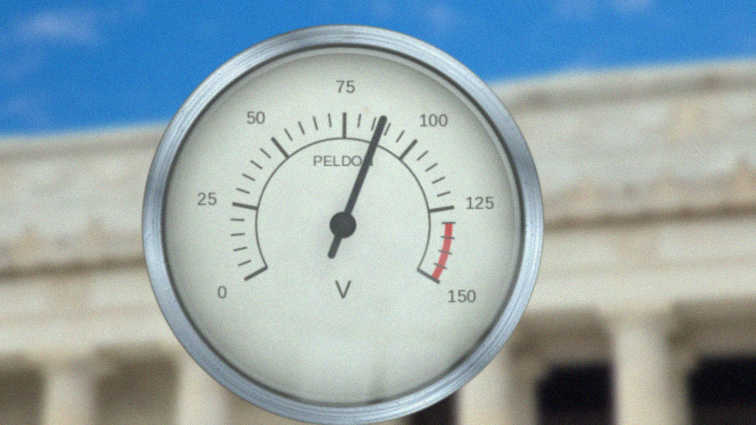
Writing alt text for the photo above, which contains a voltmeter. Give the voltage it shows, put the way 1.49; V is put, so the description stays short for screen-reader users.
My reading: 87.5; V
